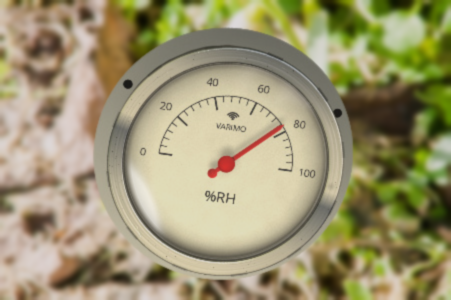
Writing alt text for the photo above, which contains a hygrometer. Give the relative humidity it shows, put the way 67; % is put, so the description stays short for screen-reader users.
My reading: 76; %
